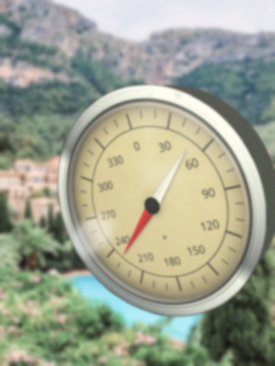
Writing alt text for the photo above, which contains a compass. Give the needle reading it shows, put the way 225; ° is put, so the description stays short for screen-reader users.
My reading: 230; °
